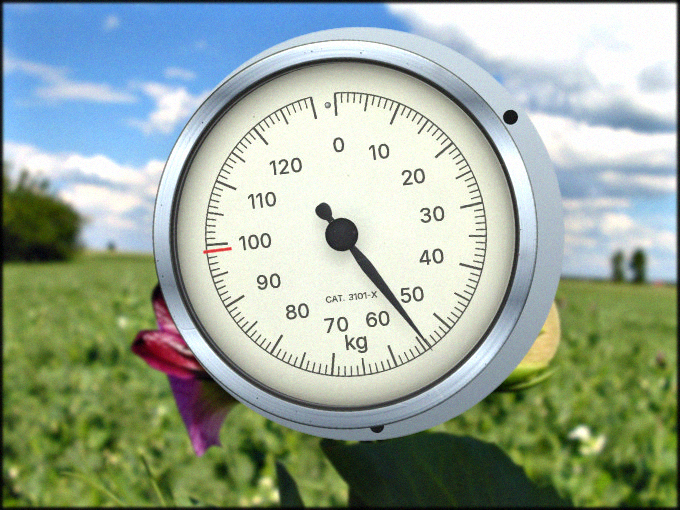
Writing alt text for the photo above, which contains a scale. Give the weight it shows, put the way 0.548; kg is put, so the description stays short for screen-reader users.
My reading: 54; kg
